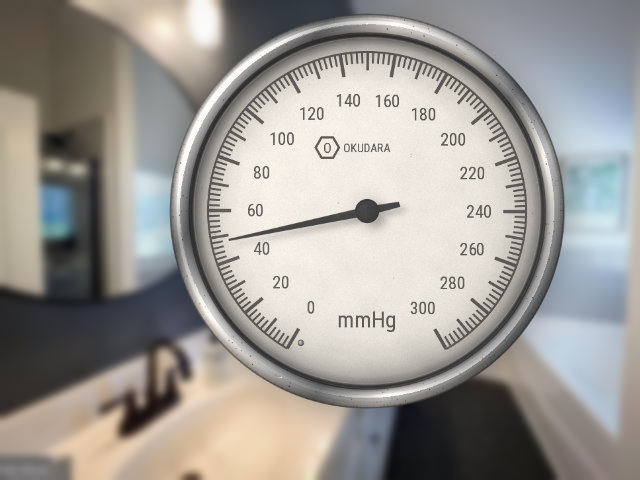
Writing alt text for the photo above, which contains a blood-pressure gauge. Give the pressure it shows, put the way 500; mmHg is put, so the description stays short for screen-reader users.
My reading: 48; mmHg
